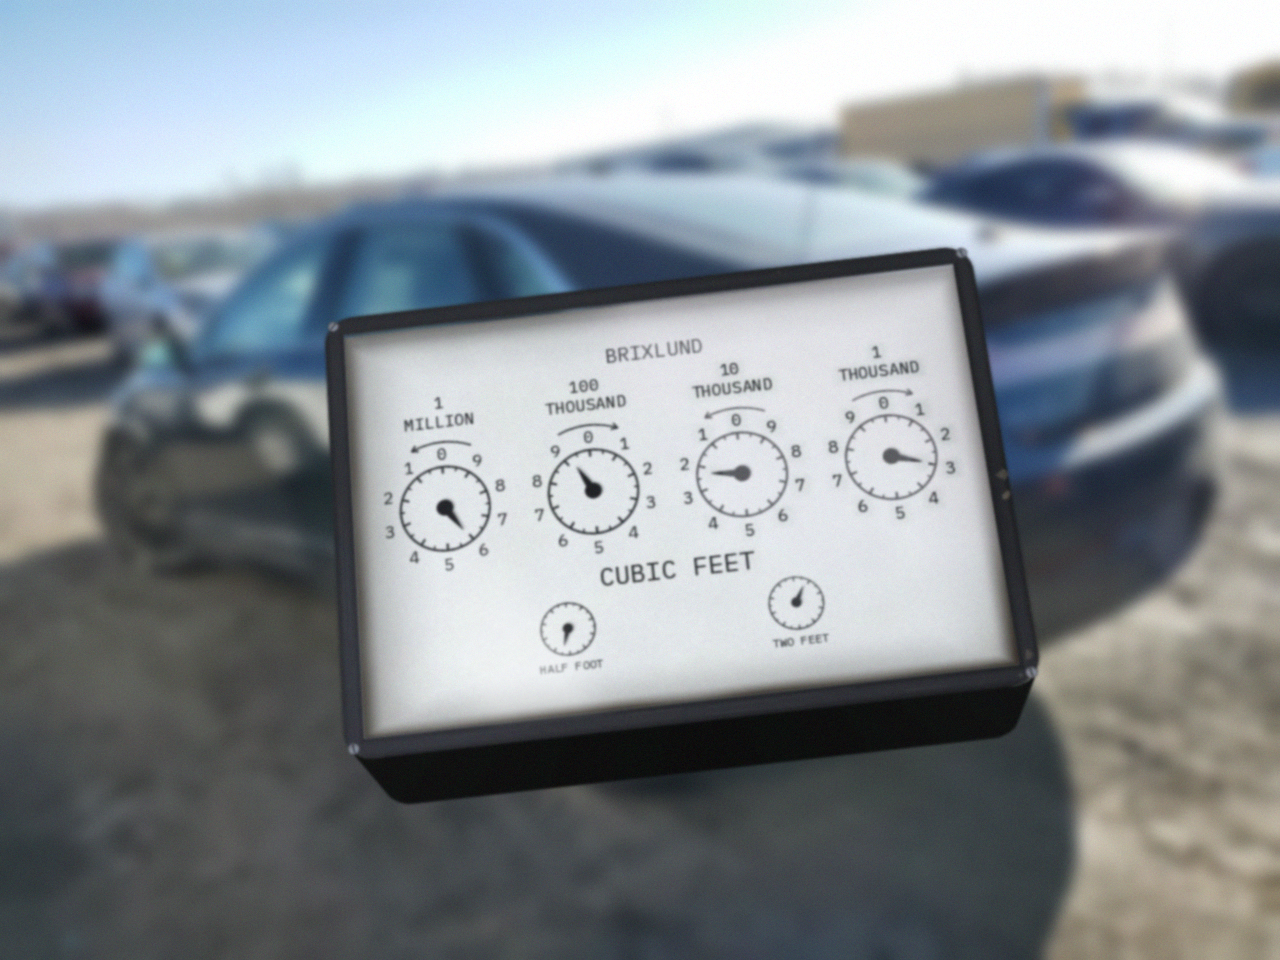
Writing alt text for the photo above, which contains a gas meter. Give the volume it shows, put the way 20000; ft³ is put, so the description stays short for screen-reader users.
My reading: 592300; ft³
